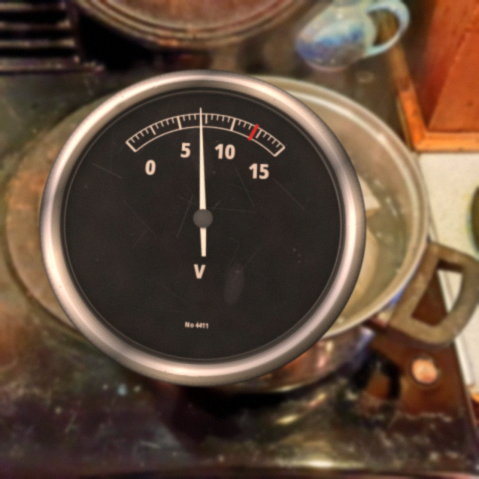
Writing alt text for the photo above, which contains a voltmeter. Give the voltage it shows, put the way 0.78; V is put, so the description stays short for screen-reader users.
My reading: 7; V
